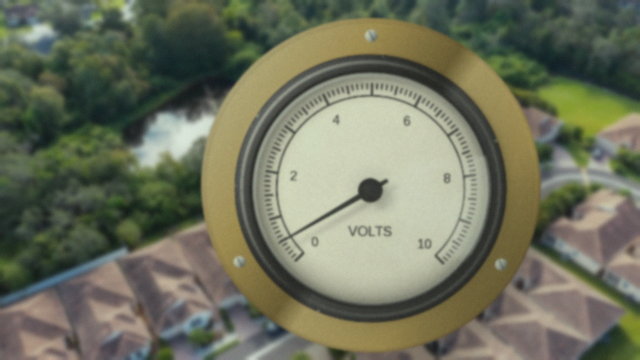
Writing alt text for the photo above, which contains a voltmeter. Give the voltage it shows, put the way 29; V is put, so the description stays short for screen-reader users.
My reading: 0.5; V
